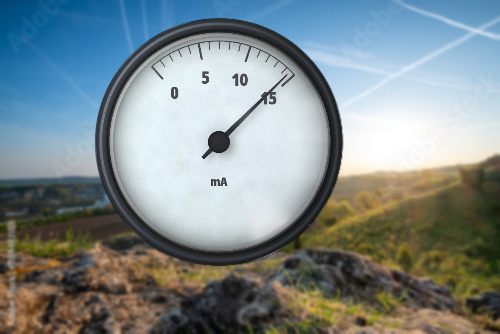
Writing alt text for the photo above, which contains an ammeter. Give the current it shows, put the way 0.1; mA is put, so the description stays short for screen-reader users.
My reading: 14.5; mA
